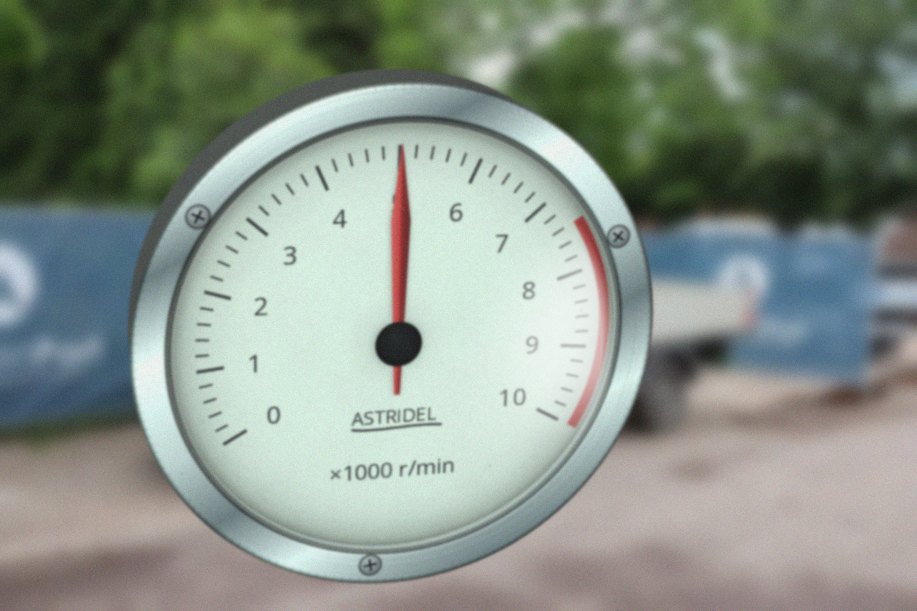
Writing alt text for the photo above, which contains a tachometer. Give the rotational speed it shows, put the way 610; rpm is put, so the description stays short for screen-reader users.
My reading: 5000; rpm
